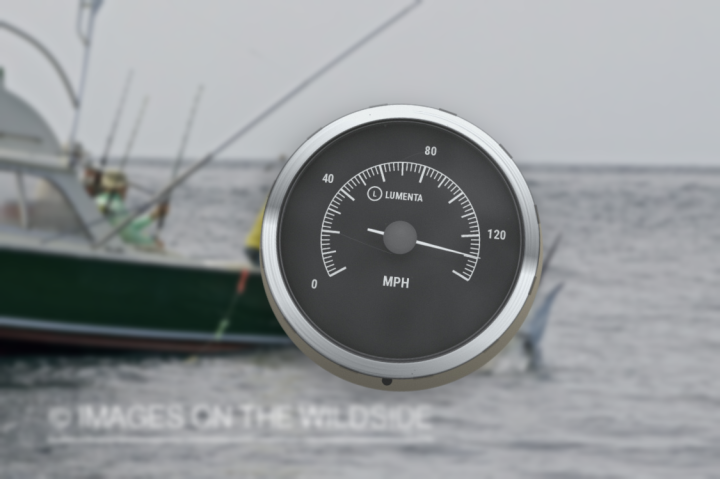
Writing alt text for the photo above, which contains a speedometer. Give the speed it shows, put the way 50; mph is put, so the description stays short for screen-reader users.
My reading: 130; mph
